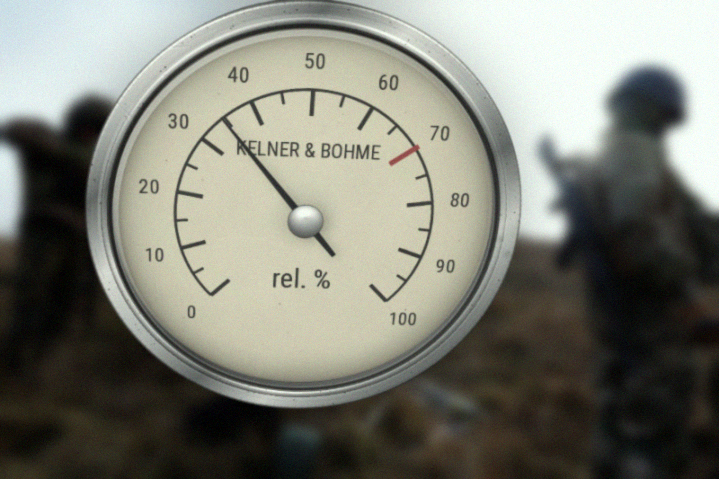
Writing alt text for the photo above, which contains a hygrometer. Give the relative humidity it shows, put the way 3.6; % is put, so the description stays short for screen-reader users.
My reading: 35; %
